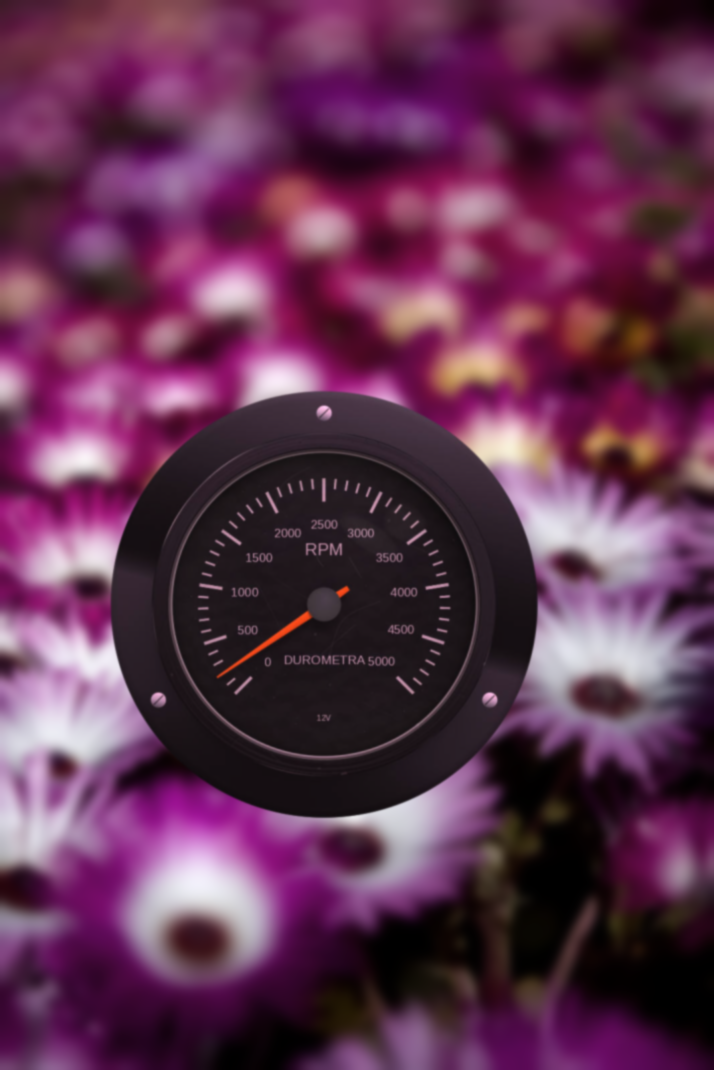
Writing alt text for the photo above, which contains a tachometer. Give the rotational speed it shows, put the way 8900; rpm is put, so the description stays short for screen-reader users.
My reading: 200; rpm
